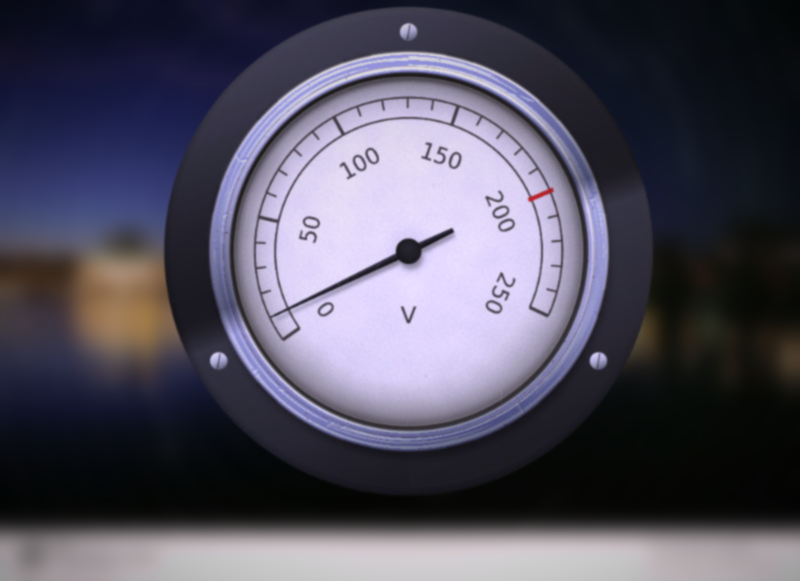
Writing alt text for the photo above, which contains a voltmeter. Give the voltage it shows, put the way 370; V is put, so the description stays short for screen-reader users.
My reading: 10; V
